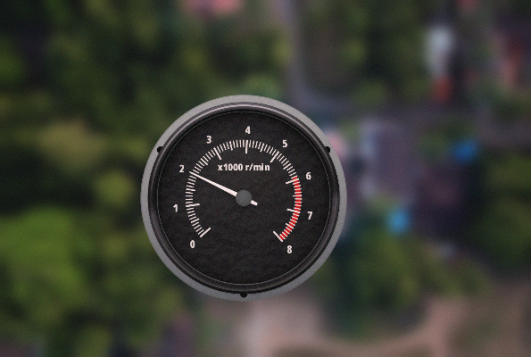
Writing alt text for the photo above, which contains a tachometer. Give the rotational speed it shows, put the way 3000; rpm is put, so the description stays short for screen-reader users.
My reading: 2000; rpm
